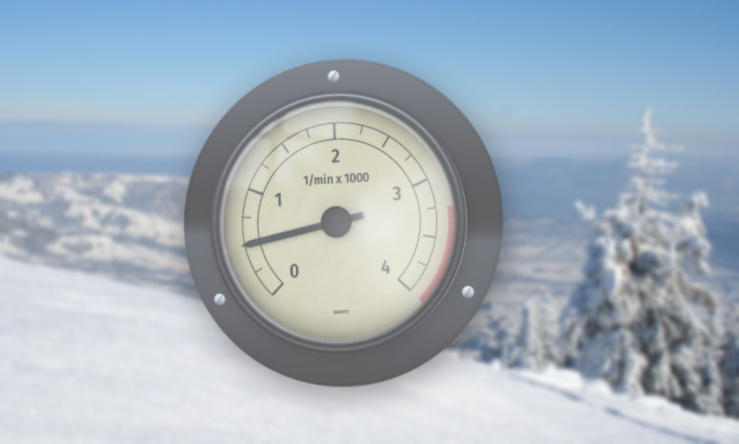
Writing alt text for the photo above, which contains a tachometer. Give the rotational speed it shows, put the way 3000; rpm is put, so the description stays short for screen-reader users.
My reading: 500; rpm
